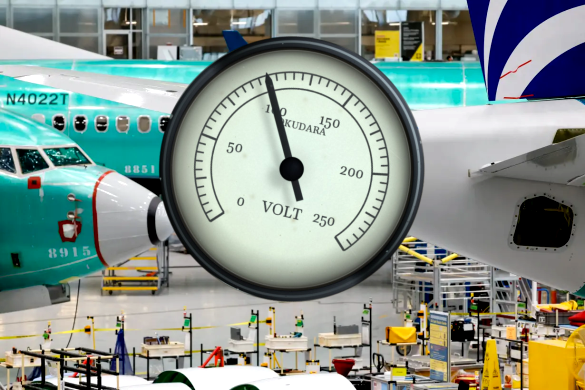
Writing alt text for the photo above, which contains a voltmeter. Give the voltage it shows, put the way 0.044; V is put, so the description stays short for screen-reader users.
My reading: 100; V
